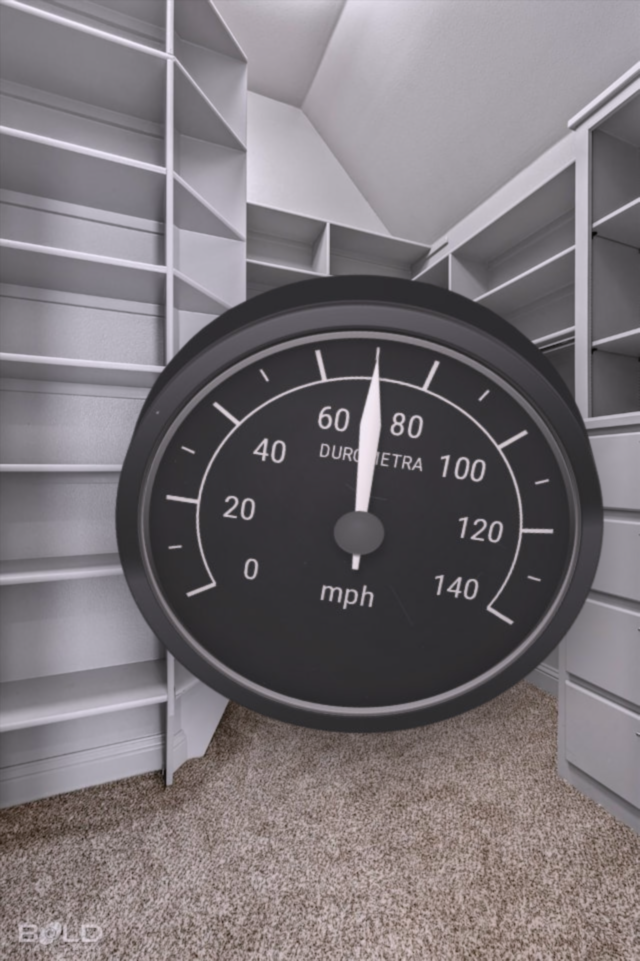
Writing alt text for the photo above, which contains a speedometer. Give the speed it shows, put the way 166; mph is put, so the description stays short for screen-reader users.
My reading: 70; mph
